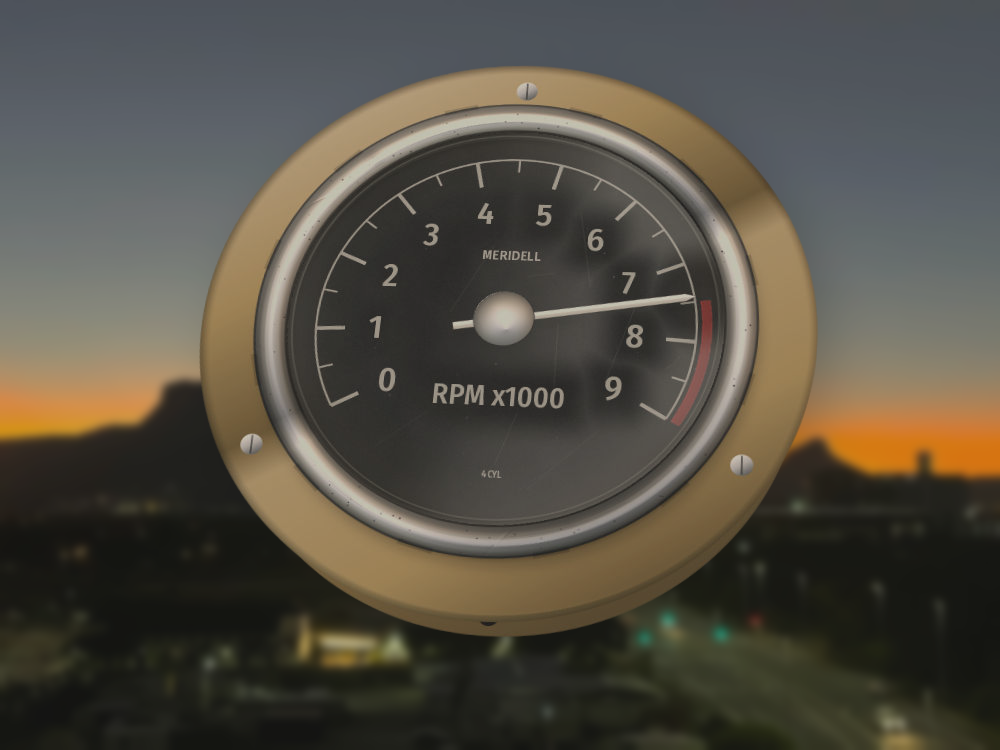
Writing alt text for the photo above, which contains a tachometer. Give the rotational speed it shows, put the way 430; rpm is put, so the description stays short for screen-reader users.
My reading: 7500; rpm
